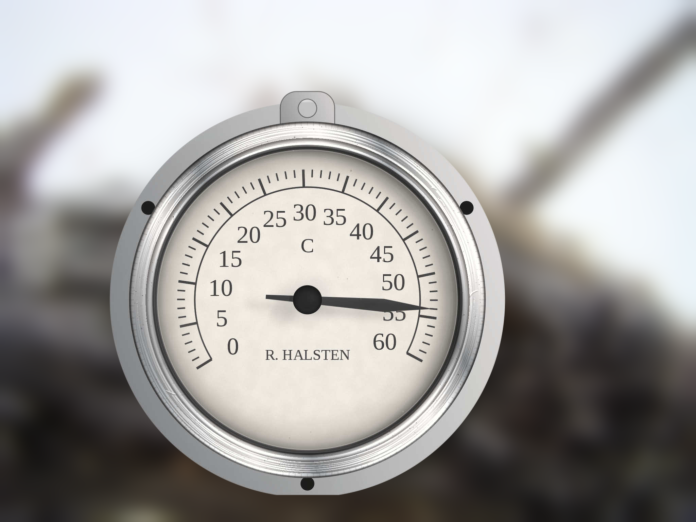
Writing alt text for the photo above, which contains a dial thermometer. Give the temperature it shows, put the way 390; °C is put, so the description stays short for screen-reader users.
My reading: 54; °C
